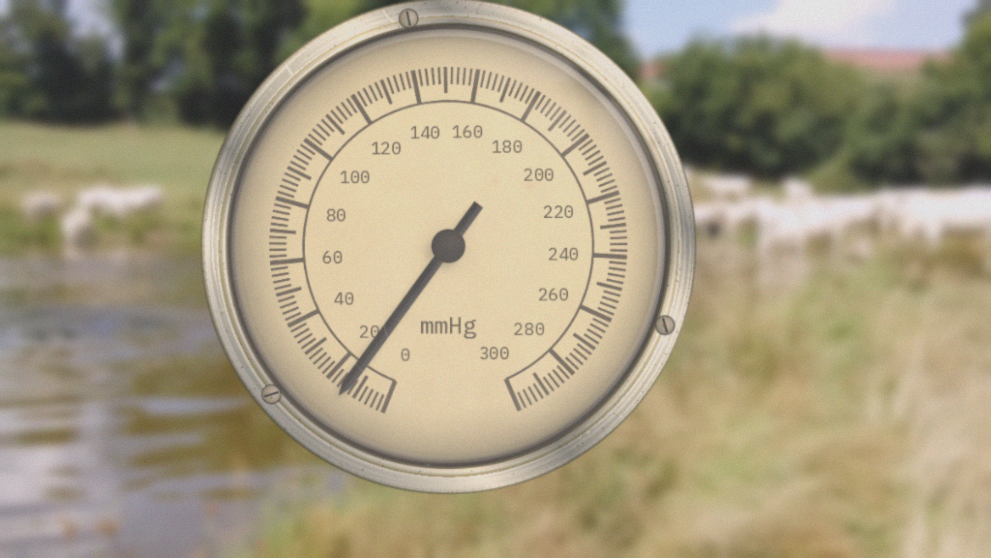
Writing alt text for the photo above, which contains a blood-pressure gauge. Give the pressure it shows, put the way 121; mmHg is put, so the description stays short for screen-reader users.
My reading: 14; mmHg
